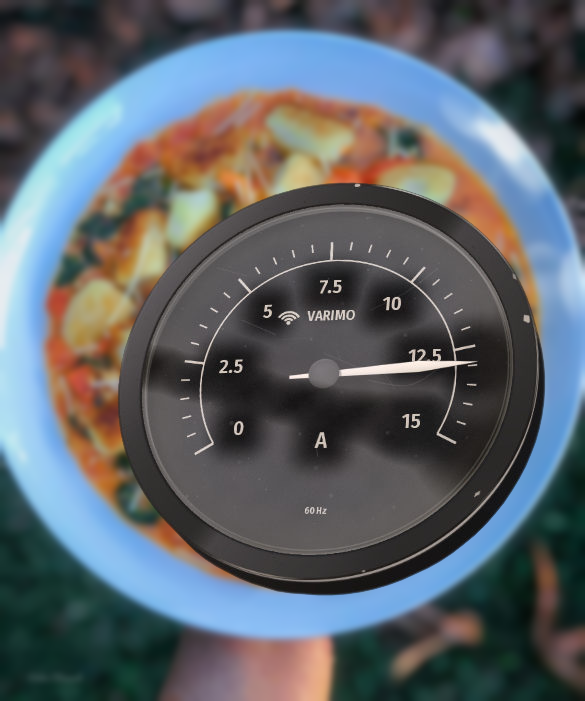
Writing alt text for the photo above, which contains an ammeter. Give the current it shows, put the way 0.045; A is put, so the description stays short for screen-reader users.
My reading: 13; A
